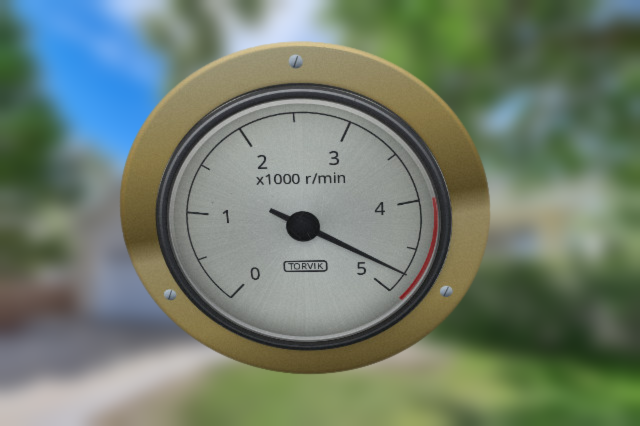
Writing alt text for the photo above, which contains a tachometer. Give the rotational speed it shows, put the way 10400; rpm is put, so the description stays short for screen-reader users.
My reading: 4750; rpm
